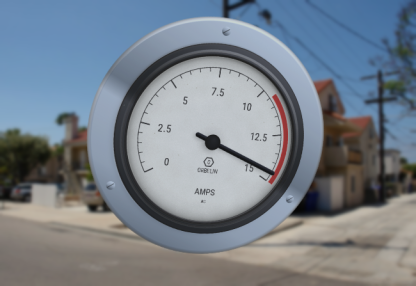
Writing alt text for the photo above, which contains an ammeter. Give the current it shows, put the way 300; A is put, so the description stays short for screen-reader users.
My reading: 14.5; A
